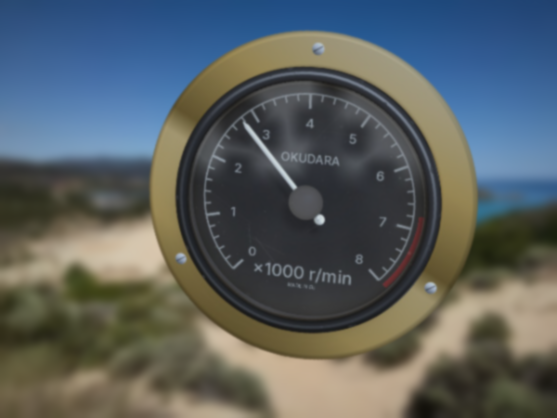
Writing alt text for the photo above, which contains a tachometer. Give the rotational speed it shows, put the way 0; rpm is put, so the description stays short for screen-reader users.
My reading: 2800; rpm
